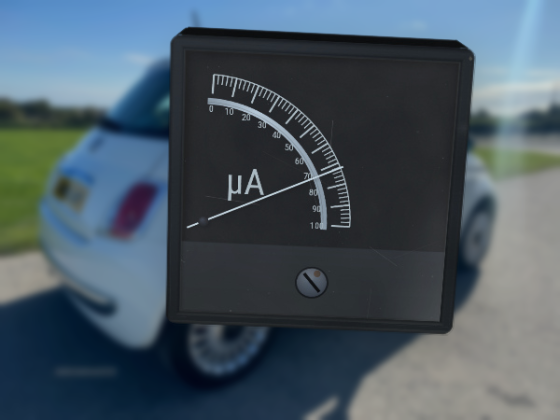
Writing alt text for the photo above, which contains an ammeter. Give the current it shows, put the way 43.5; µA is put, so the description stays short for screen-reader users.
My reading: 72; µA
